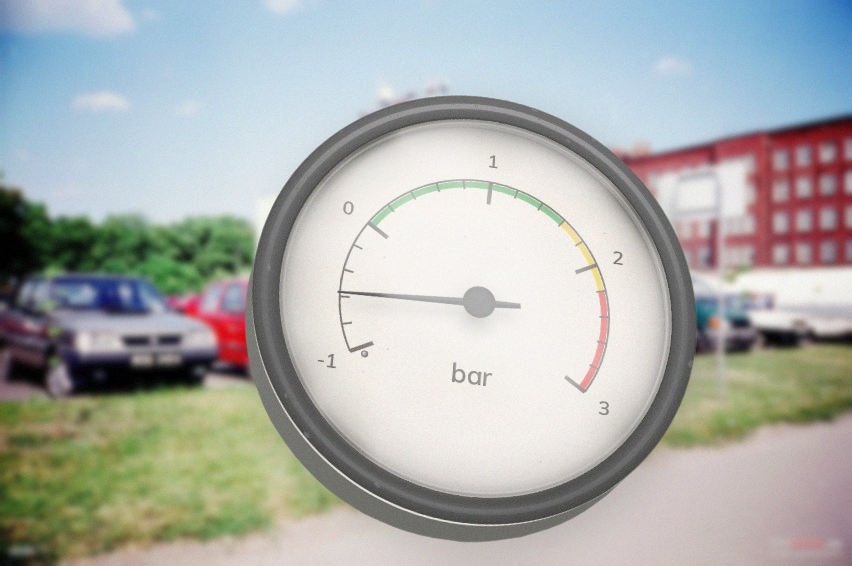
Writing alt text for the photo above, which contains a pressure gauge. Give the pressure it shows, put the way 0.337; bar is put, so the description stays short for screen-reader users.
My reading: -0.6; bar
